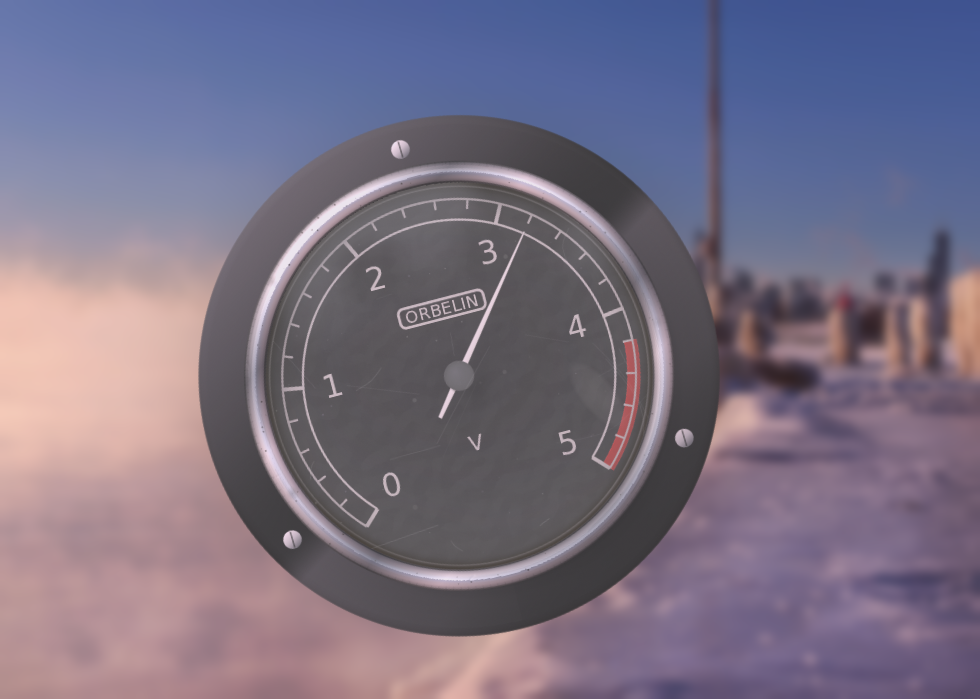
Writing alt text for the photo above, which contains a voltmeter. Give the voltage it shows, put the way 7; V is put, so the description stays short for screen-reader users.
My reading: 3.2; V
